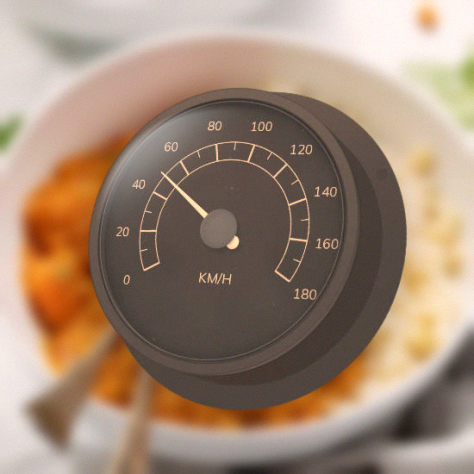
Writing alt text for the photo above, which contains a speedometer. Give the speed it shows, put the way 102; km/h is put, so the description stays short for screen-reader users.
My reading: 50; km/h
